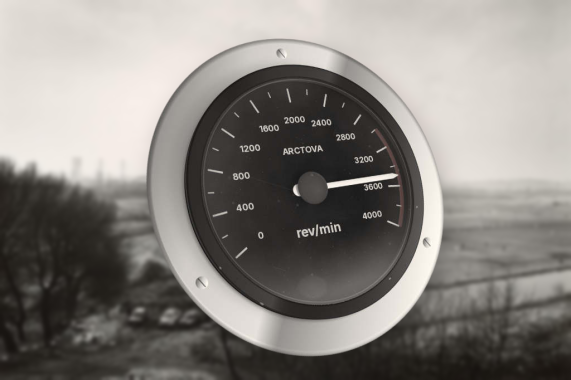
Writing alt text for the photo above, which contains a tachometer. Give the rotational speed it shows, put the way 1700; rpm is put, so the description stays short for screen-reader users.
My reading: 3500; rpm
